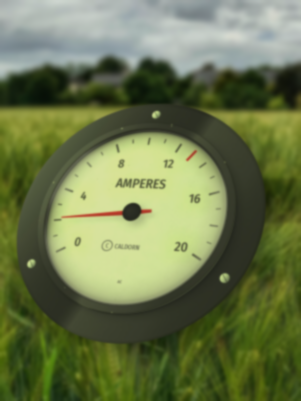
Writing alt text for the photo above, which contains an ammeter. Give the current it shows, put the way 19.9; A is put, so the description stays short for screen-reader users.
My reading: 2; A
